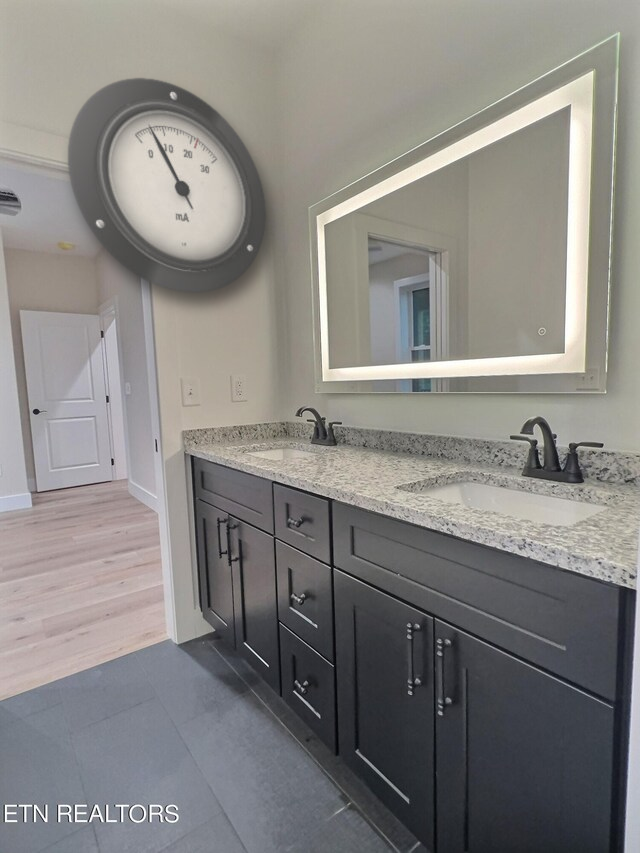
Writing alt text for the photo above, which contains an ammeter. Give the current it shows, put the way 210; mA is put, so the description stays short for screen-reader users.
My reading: 5; mA
